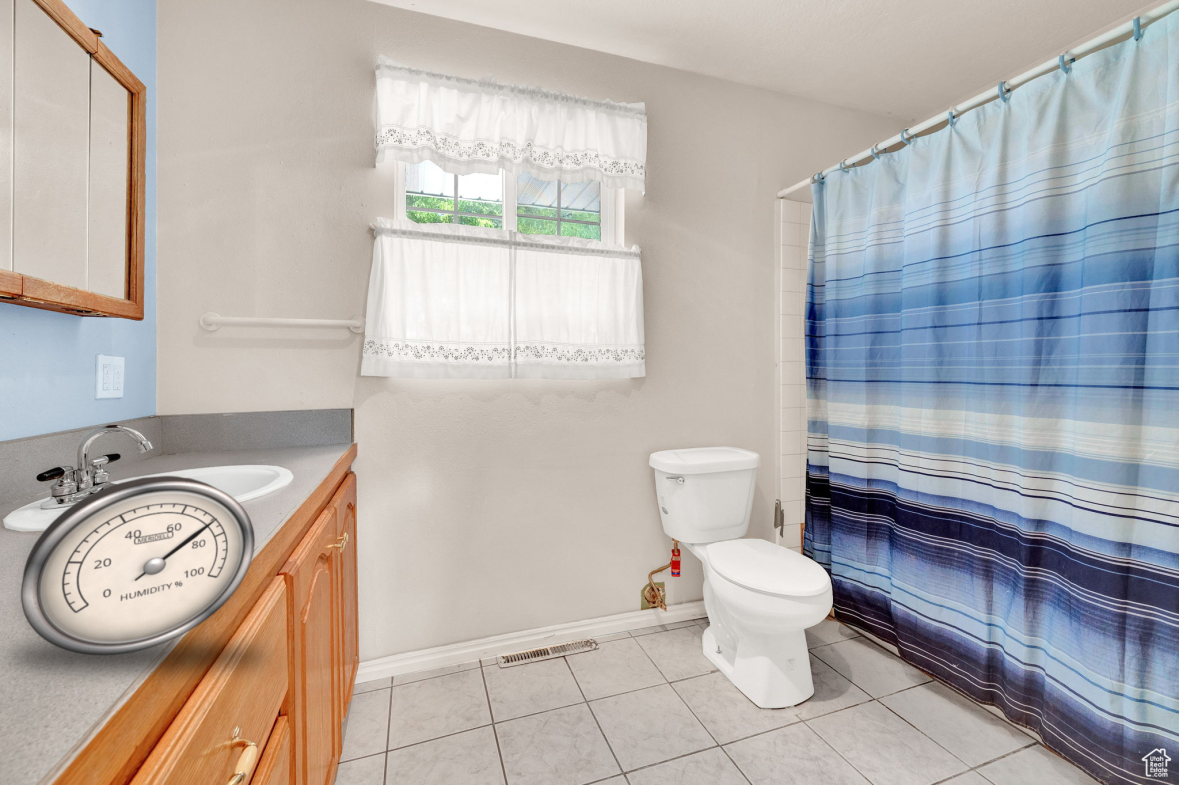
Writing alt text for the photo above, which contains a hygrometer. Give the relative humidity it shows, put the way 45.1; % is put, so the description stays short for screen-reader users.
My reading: 72; %
